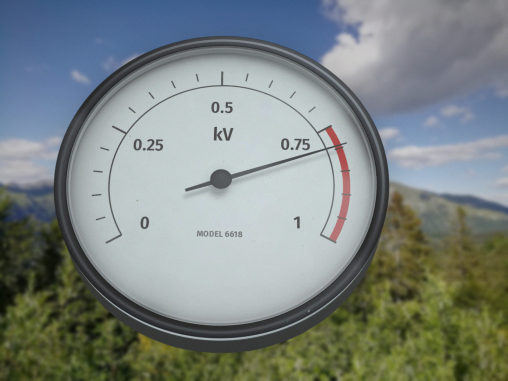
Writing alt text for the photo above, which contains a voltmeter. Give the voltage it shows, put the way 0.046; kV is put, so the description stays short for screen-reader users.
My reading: 0.8; kV
